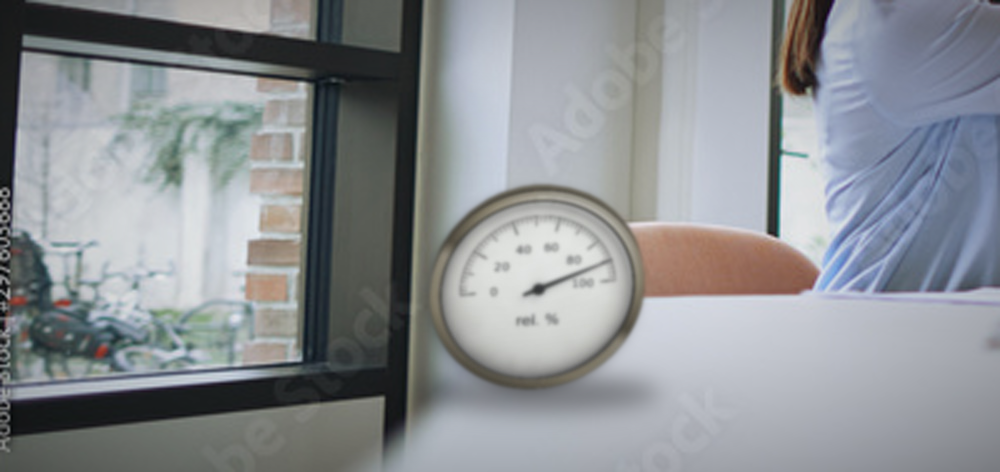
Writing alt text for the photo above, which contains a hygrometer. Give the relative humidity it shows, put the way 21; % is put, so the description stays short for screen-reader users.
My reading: 90; %
